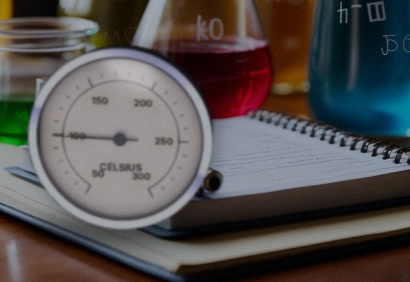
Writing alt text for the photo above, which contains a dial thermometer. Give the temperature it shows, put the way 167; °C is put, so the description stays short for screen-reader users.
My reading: 100; °C
